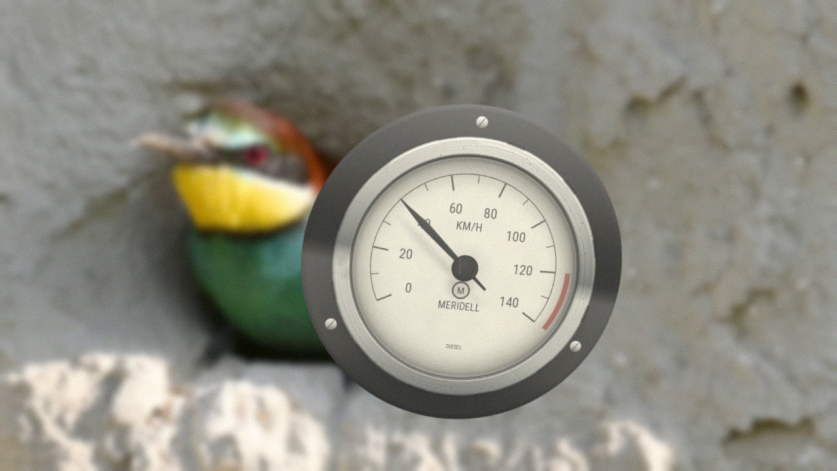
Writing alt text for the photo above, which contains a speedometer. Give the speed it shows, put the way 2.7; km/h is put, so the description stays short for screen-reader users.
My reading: 40; km/h
